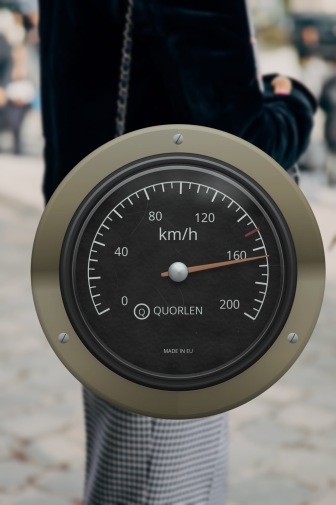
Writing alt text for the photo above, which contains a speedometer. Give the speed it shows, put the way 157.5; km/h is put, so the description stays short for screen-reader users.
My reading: 165; km/h
